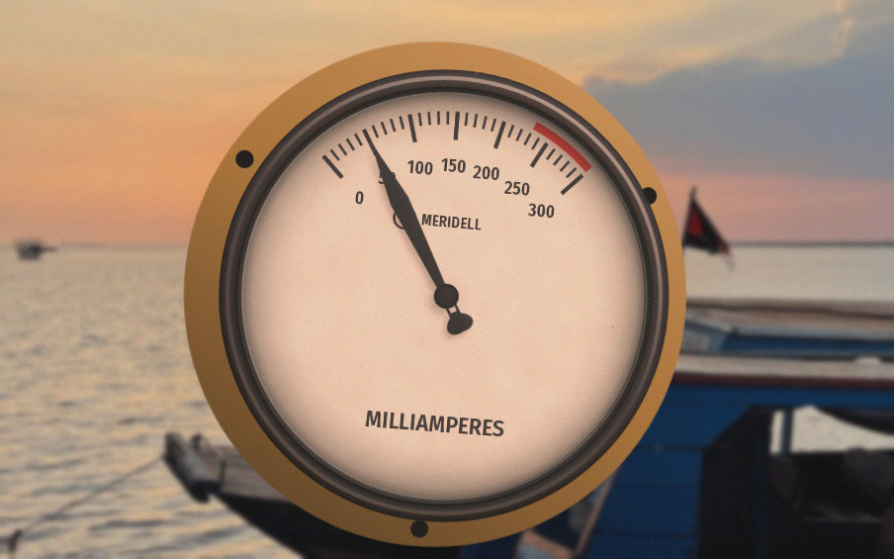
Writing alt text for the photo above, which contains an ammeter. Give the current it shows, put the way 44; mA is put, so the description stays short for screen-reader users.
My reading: 50; mA
